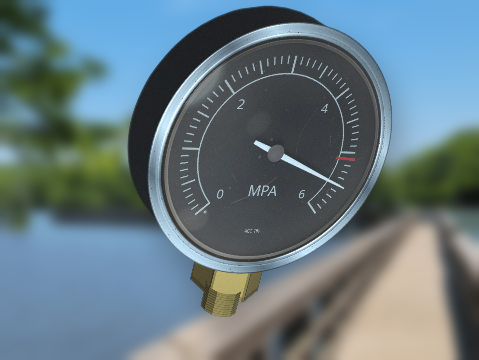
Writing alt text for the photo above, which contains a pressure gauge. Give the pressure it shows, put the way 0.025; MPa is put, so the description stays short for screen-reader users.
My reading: 5.5; MPa
